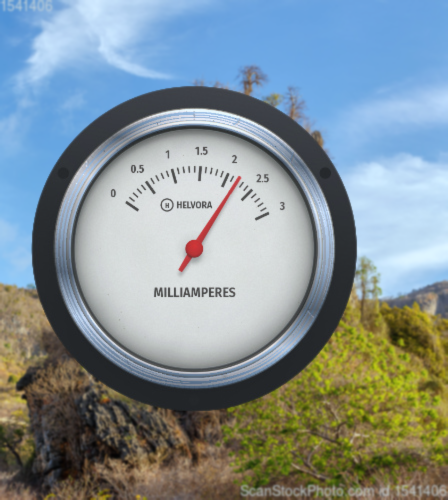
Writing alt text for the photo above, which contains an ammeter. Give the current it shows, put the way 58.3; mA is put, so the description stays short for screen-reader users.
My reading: 2.2; mA
